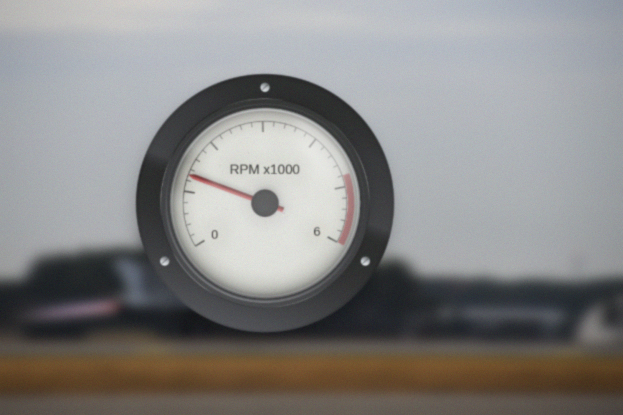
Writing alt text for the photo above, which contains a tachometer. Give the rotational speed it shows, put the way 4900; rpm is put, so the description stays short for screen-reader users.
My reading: 1300; rpm
